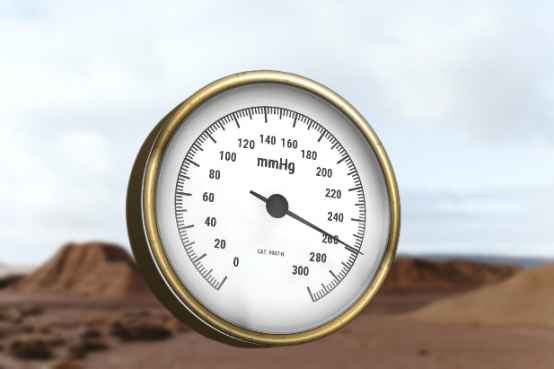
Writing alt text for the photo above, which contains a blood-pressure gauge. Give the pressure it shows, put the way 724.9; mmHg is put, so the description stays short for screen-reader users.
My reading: 260; mmHg
